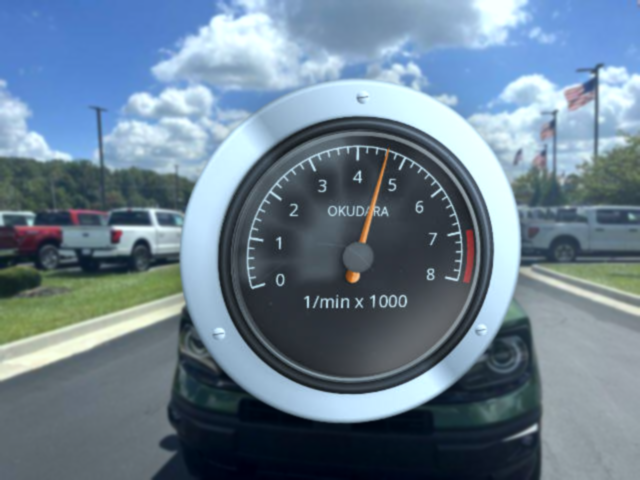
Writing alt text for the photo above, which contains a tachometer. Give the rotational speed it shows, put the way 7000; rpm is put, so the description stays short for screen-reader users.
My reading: 4600; rpm
